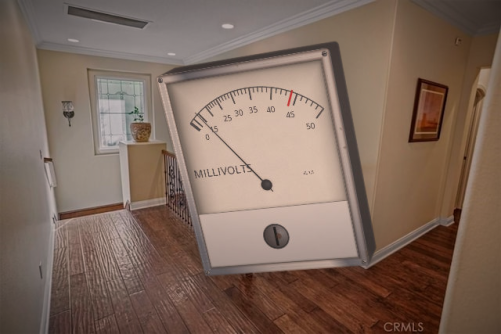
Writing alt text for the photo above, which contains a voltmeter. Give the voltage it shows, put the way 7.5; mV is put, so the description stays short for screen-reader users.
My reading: 15; mV
